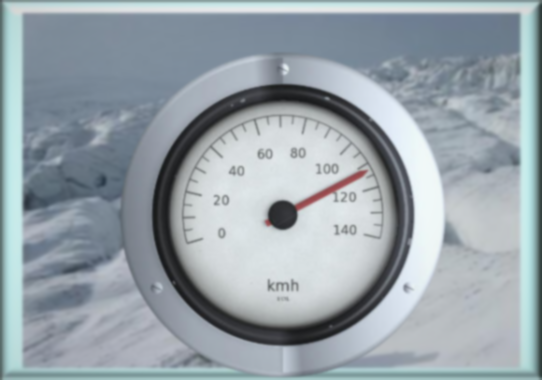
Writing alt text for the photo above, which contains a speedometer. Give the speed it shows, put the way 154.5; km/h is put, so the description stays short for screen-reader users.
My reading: 112.5; km/h
